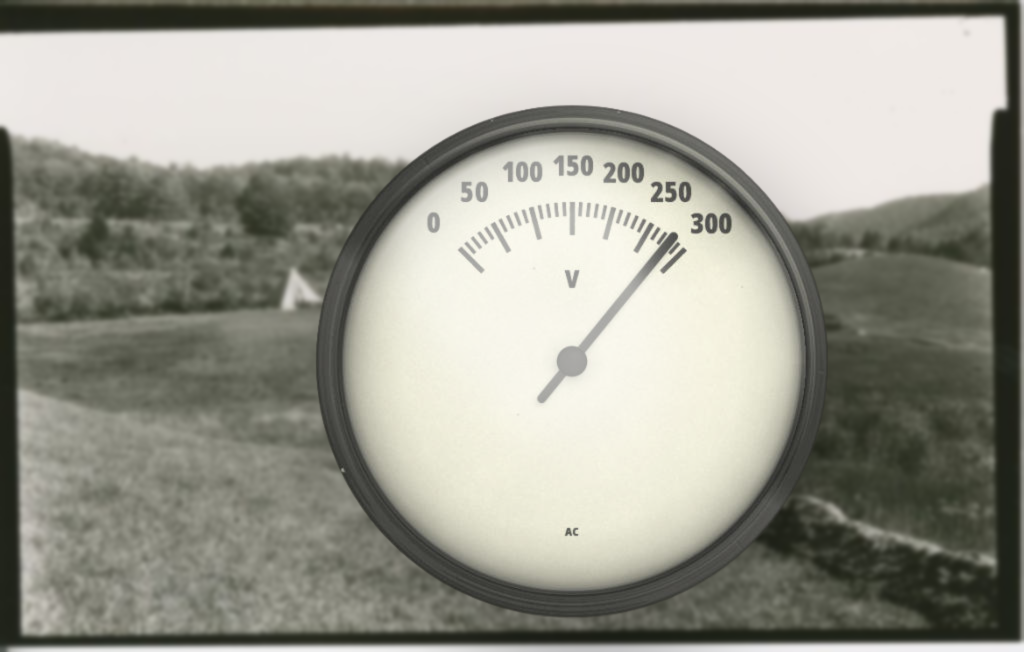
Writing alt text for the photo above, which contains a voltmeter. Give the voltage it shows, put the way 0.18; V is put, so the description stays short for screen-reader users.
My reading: 280; V
